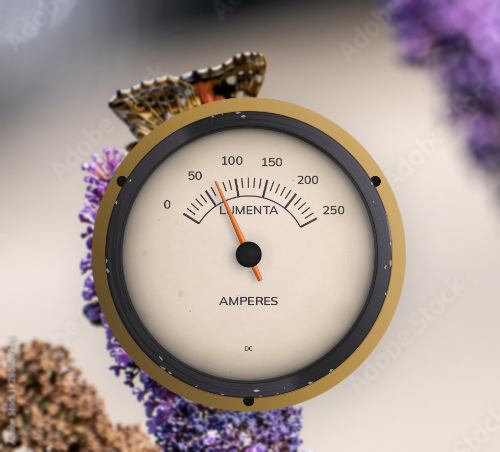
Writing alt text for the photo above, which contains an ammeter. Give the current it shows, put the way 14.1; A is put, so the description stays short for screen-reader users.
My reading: 70; A
